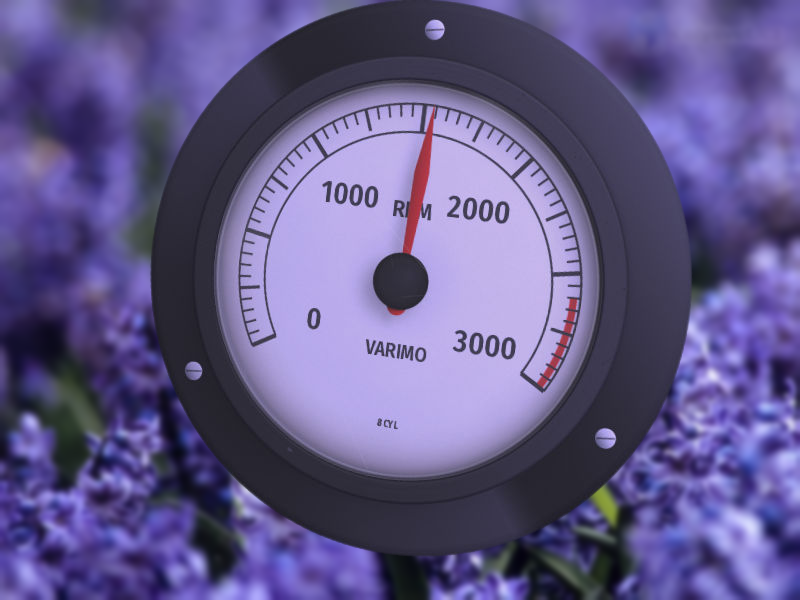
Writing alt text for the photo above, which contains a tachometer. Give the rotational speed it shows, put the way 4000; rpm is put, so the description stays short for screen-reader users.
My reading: 1550; rpm
